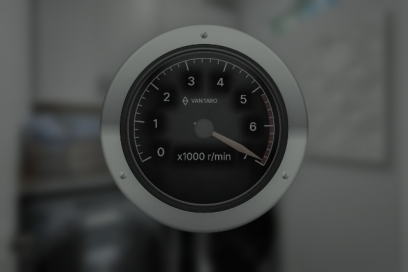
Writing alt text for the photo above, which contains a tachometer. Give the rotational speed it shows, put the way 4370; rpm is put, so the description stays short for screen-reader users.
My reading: 6900; rpm
